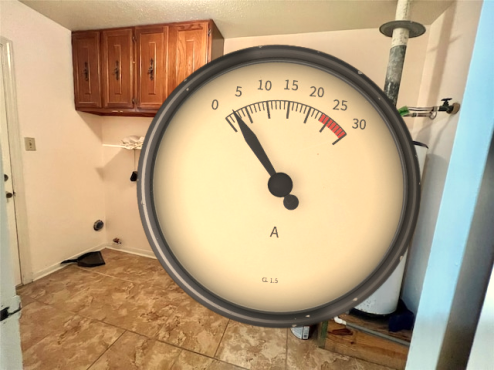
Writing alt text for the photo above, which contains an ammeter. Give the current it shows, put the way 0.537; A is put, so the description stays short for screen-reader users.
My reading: 2; A
